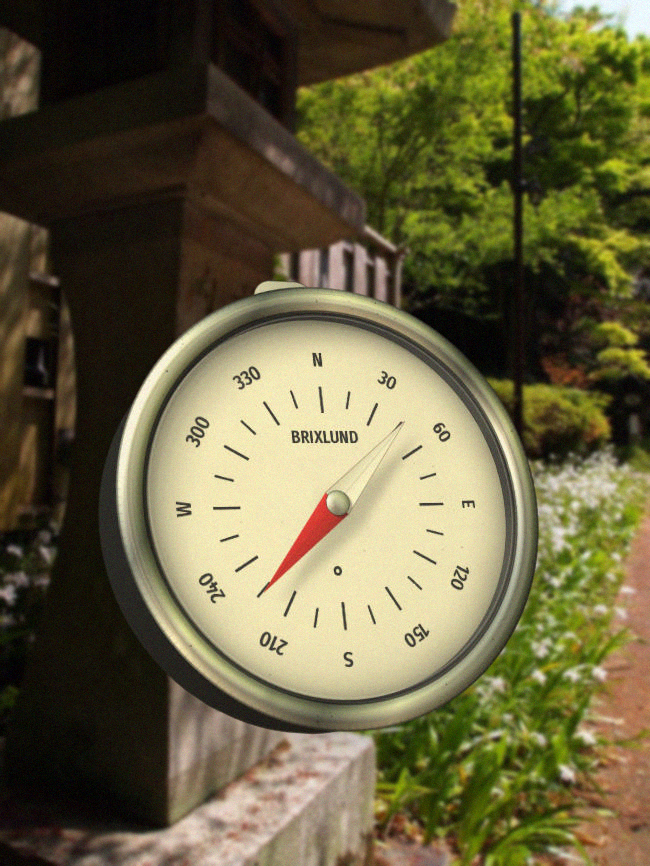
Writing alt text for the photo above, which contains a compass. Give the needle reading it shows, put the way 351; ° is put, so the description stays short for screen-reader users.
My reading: 225; °
